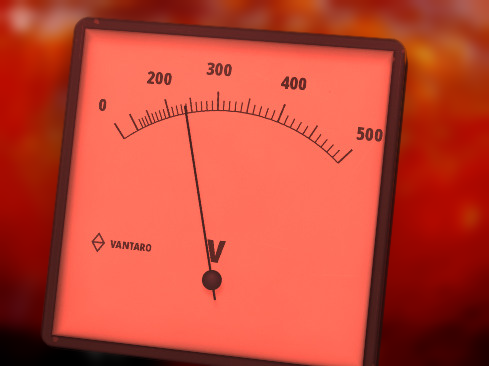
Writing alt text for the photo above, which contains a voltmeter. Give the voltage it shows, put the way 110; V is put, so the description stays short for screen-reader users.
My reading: 240; V
